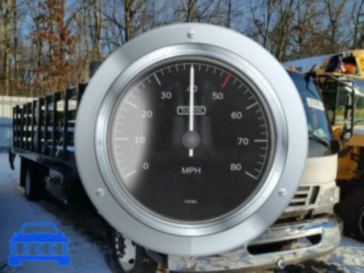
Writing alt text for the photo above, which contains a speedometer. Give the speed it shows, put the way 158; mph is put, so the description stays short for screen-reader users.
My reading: 40; mph
